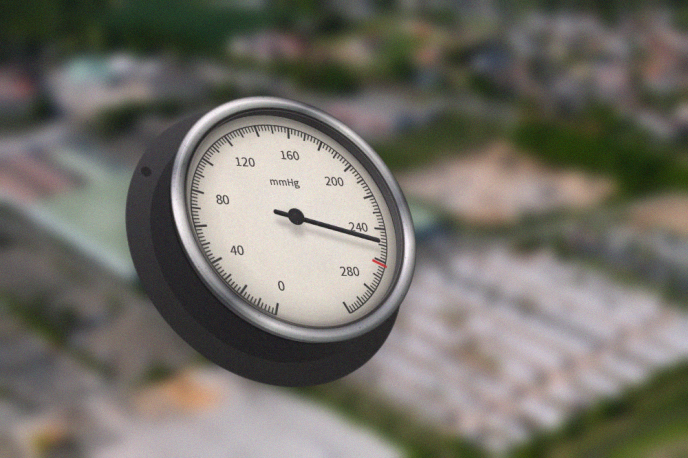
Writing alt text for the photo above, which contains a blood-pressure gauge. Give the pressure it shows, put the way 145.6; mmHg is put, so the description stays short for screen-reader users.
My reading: 250; mmHg
